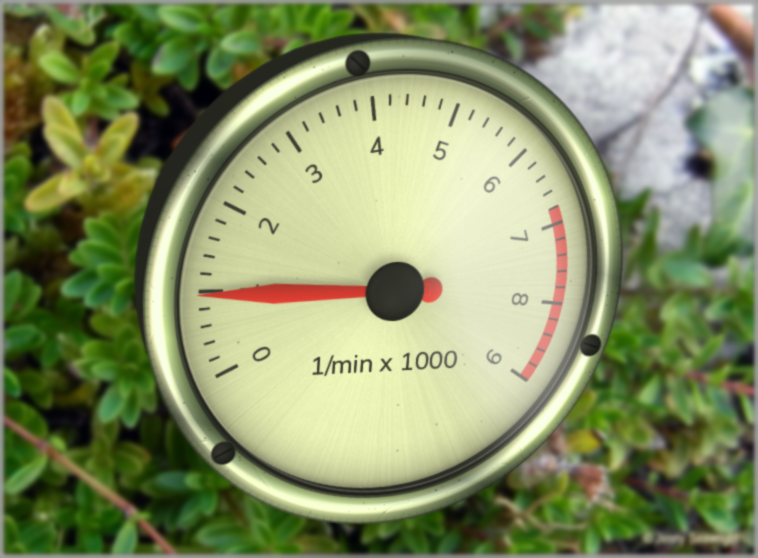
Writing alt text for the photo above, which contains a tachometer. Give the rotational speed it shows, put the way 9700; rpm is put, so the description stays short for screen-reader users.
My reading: 1000; rpm
